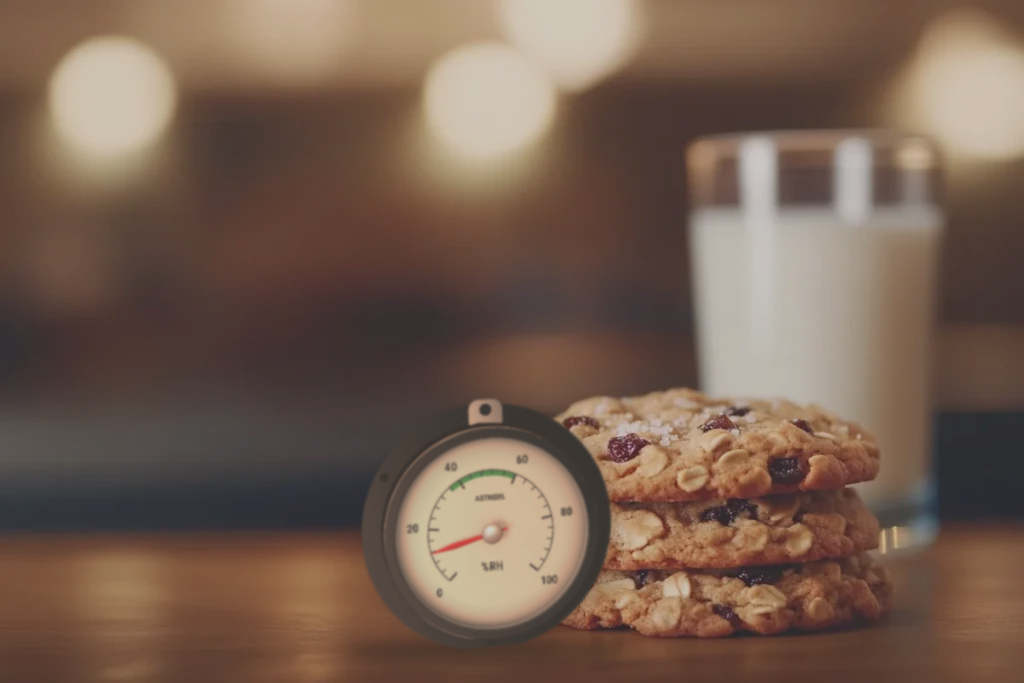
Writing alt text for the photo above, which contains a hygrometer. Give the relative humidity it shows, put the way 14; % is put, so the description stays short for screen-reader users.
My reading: 12; %
